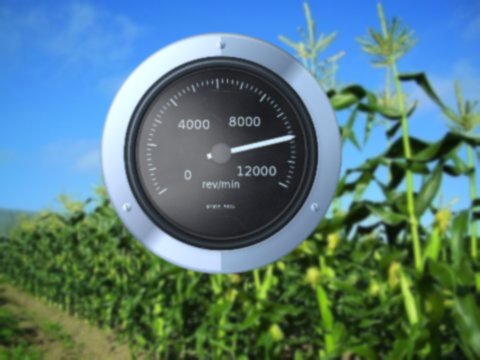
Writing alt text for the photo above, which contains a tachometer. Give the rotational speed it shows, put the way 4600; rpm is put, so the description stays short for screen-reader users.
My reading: 10000; rpm
